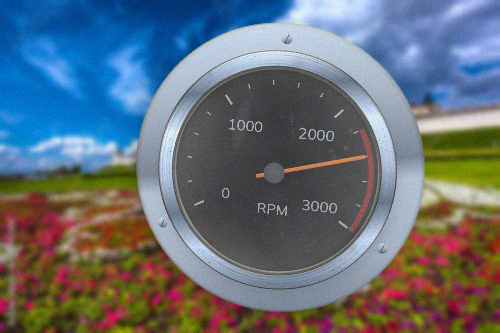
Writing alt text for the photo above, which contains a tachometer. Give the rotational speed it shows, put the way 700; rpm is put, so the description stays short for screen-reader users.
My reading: 2400; rpm
